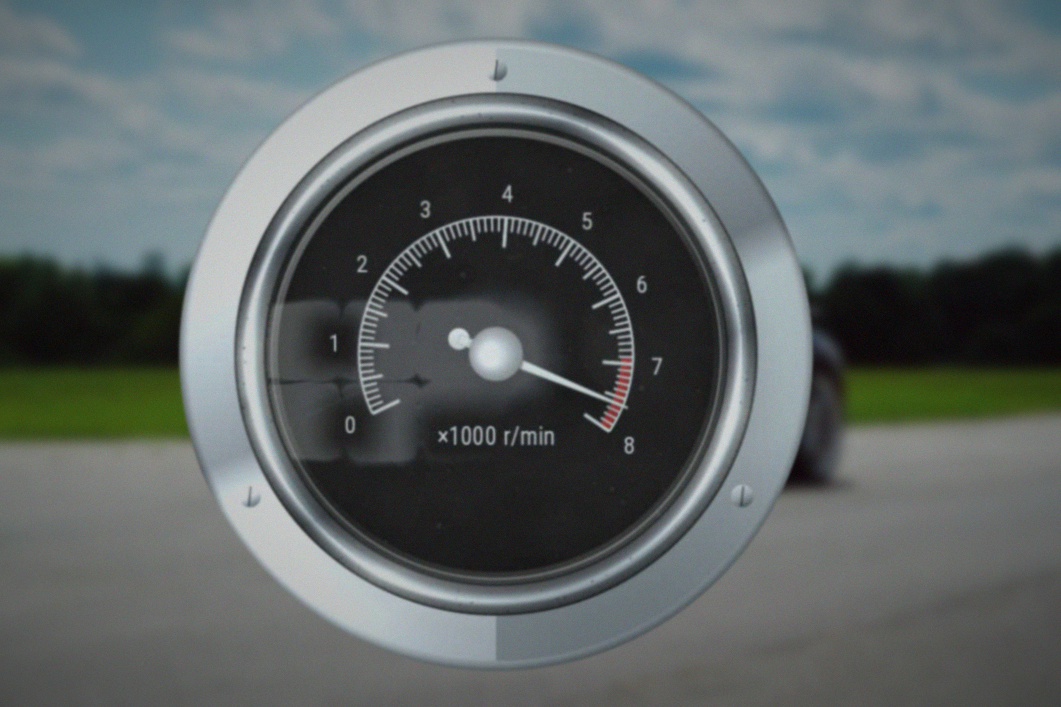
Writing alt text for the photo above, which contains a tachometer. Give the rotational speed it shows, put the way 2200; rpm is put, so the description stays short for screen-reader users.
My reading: 7600; rpm
